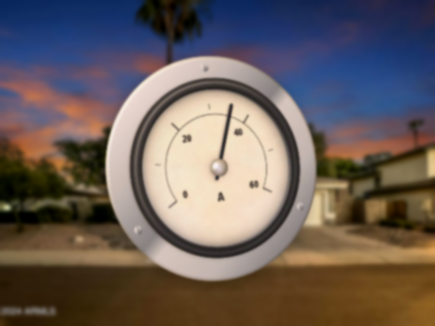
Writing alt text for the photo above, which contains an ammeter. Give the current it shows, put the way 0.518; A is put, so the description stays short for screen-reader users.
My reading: 35; A
